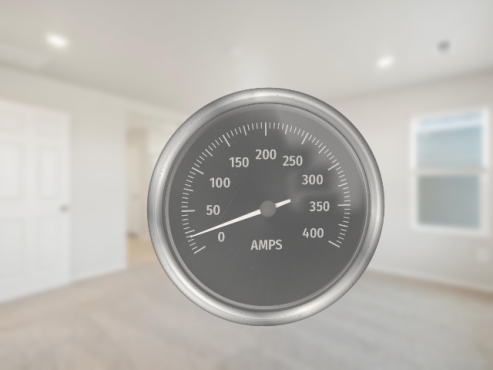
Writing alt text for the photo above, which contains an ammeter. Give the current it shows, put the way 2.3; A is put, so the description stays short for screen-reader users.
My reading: 20; A
